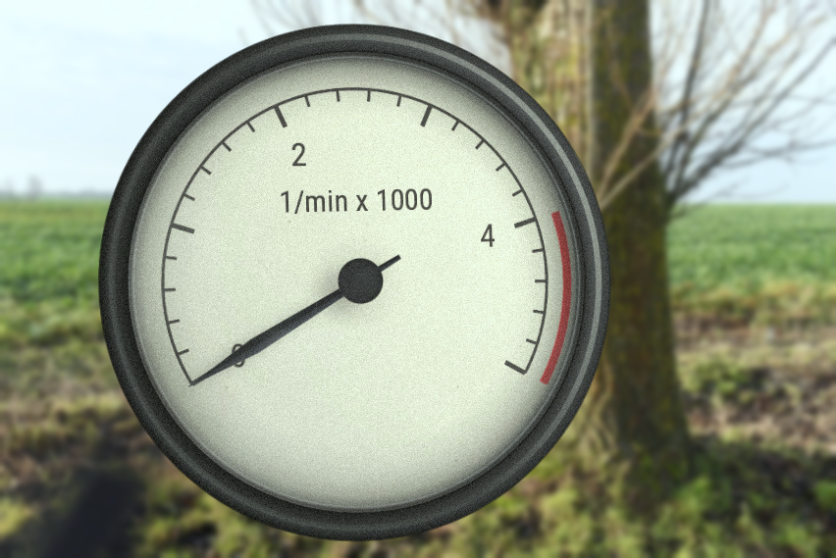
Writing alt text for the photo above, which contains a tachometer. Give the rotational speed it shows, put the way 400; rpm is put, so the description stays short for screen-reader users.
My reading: 0; rpm
